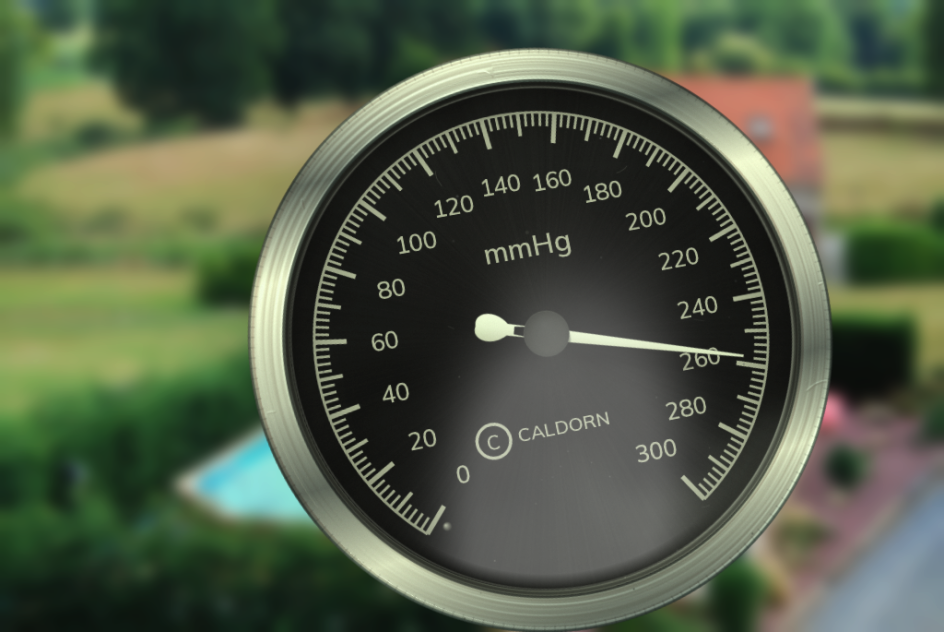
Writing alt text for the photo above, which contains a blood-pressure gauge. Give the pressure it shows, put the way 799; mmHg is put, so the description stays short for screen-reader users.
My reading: 258; mmHg
